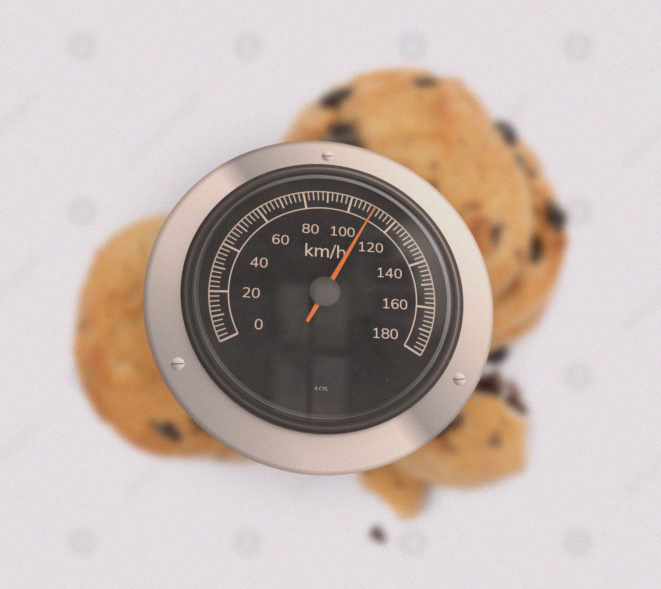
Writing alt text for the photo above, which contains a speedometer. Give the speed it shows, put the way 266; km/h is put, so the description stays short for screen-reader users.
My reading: 110; km/h
